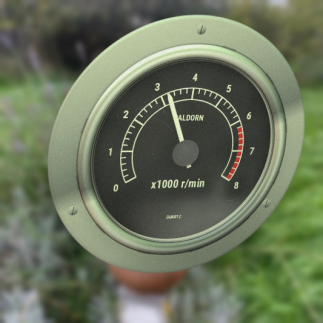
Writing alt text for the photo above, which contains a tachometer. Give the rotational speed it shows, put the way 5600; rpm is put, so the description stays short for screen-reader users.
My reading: 3200; rpm
